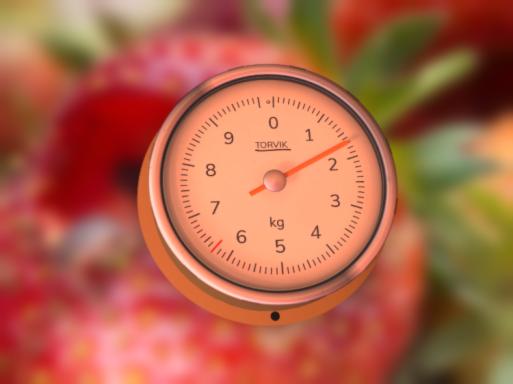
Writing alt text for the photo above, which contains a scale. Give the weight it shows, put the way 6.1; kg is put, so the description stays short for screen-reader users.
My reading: 1.7; kg
